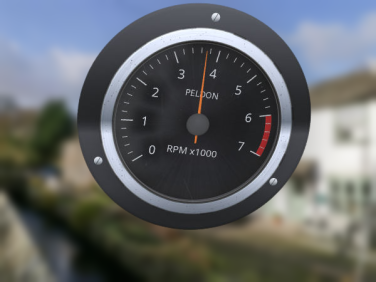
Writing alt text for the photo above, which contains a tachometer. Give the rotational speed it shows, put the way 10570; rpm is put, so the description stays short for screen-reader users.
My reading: 3700; rpm
